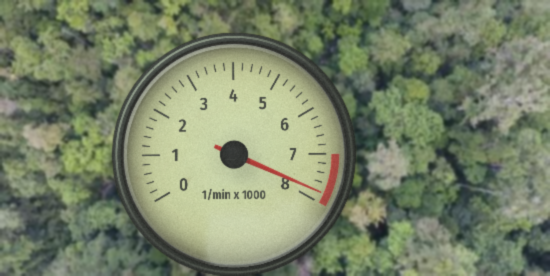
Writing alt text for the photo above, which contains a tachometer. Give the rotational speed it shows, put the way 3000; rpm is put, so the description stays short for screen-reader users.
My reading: 7800; rpm
